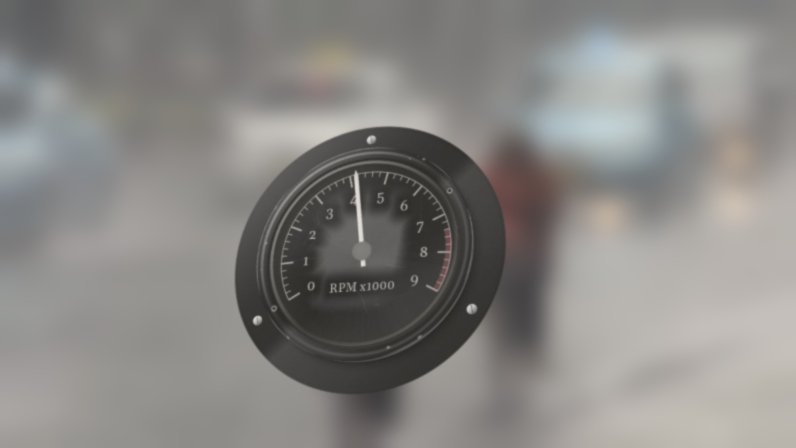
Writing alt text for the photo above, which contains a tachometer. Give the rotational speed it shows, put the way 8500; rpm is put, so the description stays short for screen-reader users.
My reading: 4200; rpm
